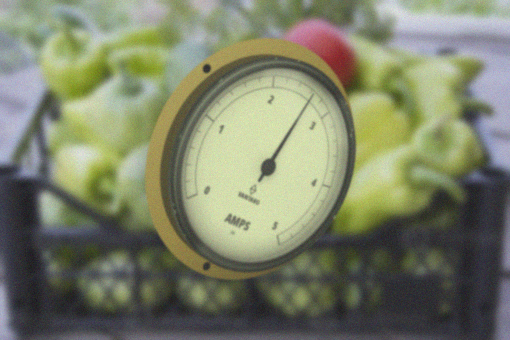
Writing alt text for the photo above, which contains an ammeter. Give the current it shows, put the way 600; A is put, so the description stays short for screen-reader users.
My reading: 2.6; A
